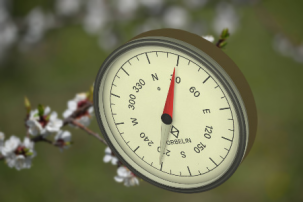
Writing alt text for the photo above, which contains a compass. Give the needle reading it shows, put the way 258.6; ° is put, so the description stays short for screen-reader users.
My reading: 30; °
